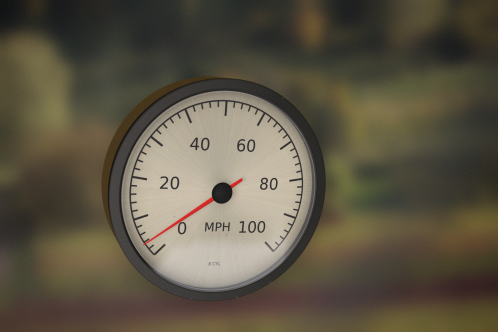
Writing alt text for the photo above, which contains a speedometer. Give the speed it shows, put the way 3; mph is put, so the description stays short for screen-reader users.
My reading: 4; mph
